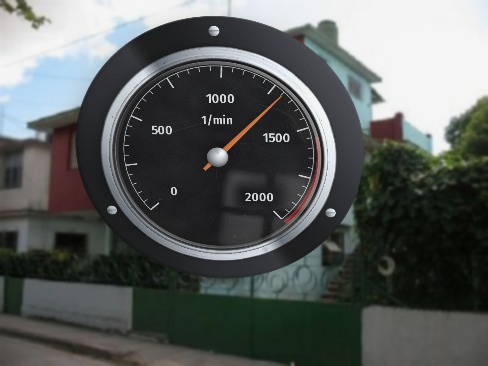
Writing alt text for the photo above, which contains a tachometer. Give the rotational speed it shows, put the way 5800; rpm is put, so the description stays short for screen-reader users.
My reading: 1300; rpm
